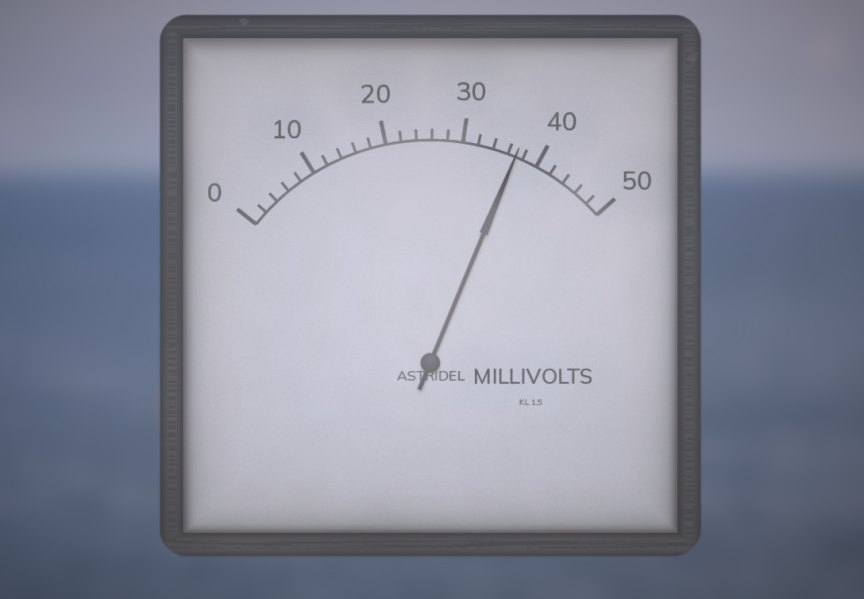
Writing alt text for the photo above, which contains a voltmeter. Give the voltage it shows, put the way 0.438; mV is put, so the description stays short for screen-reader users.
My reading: 37; mV
